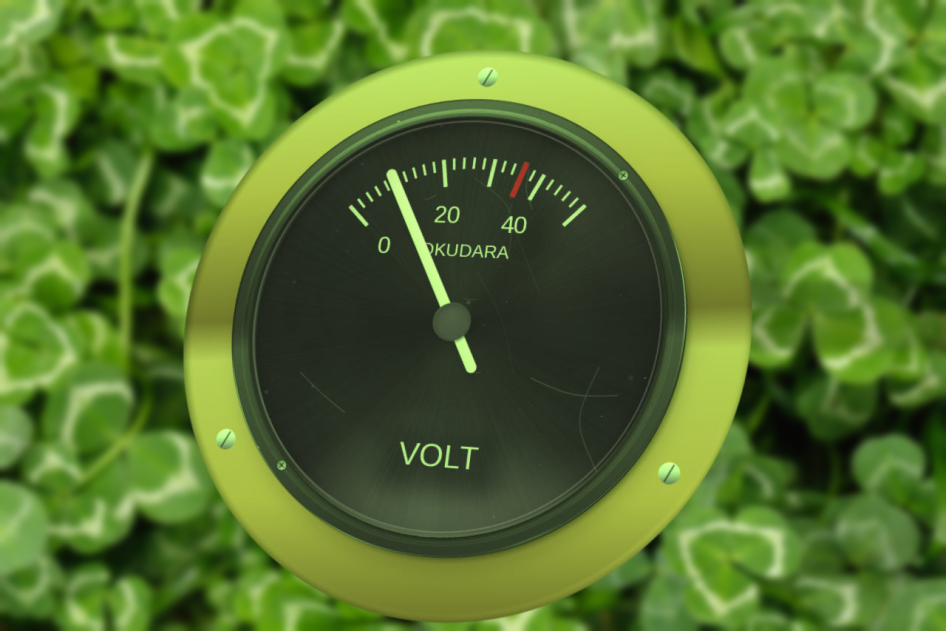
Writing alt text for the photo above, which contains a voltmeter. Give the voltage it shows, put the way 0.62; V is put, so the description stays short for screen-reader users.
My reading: 10; V
